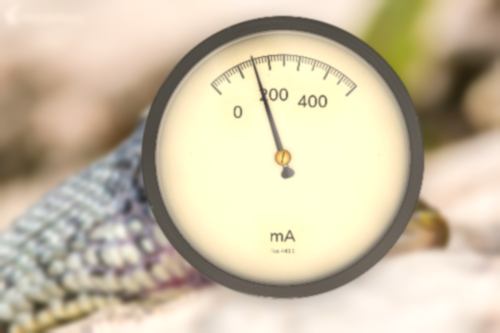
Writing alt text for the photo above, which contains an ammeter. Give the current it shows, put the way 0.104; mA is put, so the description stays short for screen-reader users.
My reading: 150; mA
